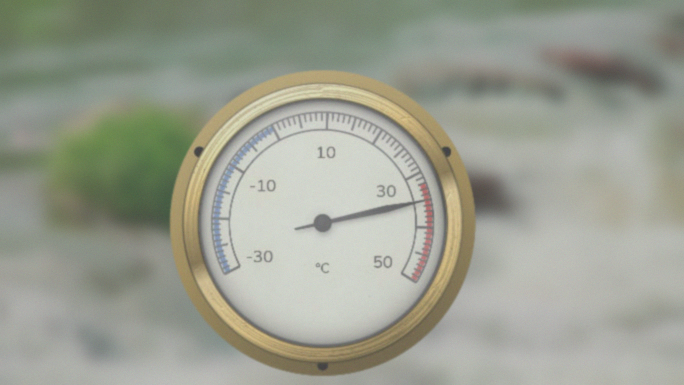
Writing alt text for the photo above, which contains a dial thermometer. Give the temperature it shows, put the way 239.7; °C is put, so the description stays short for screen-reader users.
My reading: 35; °C
